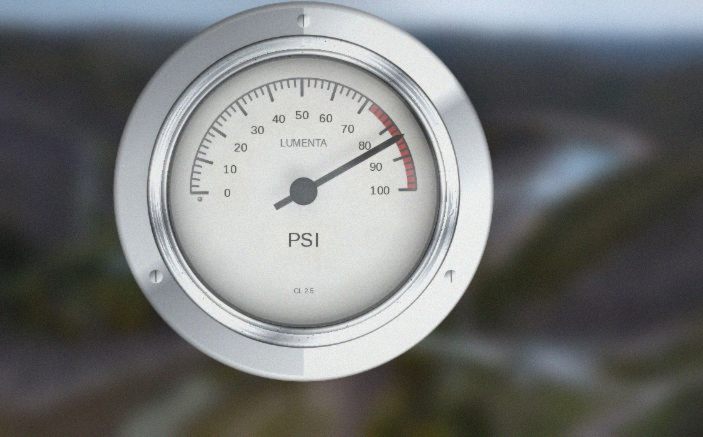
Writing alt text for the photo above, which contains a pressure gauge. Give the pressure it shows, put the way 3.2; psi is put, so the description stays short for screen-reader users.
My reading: 84; psi
